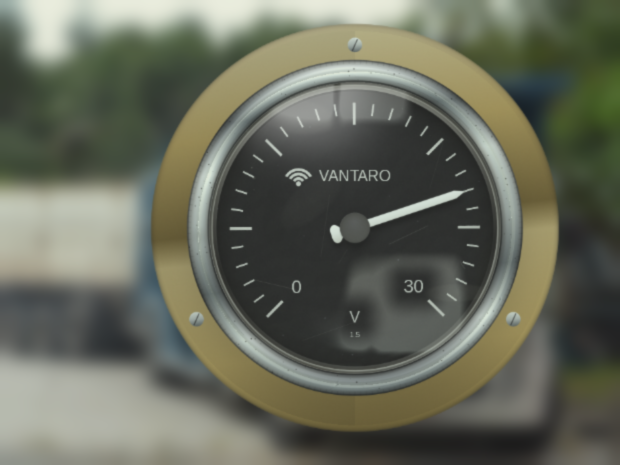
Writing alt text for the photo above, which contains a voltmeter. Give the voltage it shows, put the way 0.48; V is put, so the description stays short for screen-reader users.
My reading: 23; V
